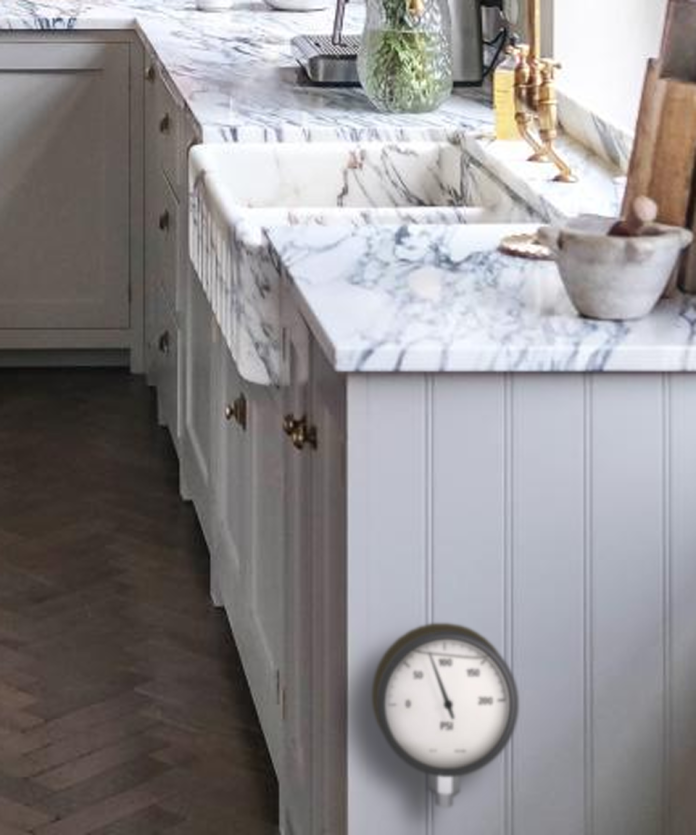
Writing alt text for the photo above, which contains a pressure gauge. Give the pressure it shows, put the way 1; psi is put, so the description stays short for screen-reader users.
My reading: 80; psi
